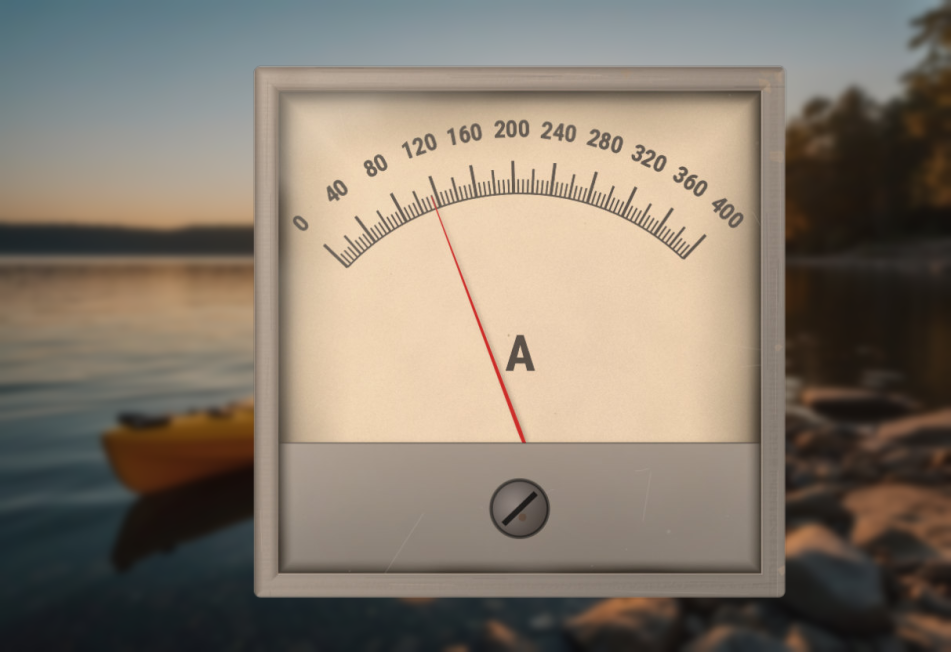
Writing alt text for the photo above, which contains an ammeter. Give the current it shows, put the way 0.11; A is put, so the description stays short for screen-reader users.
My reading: 115; A
